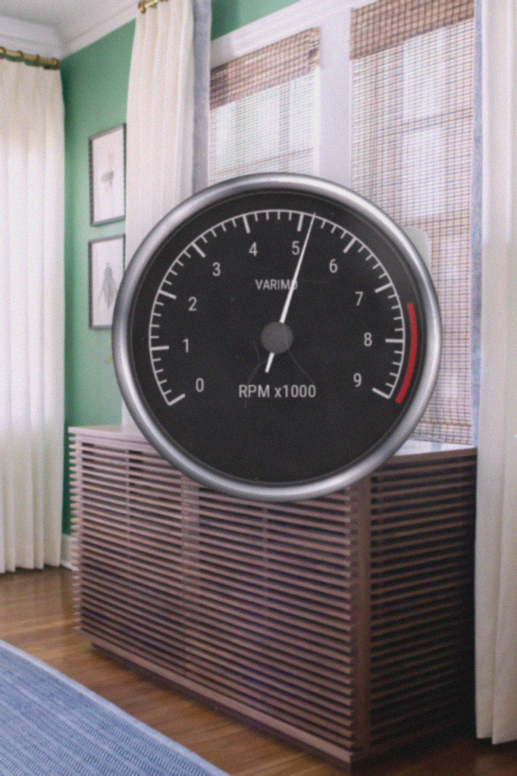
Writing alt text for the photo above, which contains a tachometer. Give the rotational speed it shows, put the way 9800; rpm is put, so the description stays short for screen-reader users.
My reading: 5200; rpm
